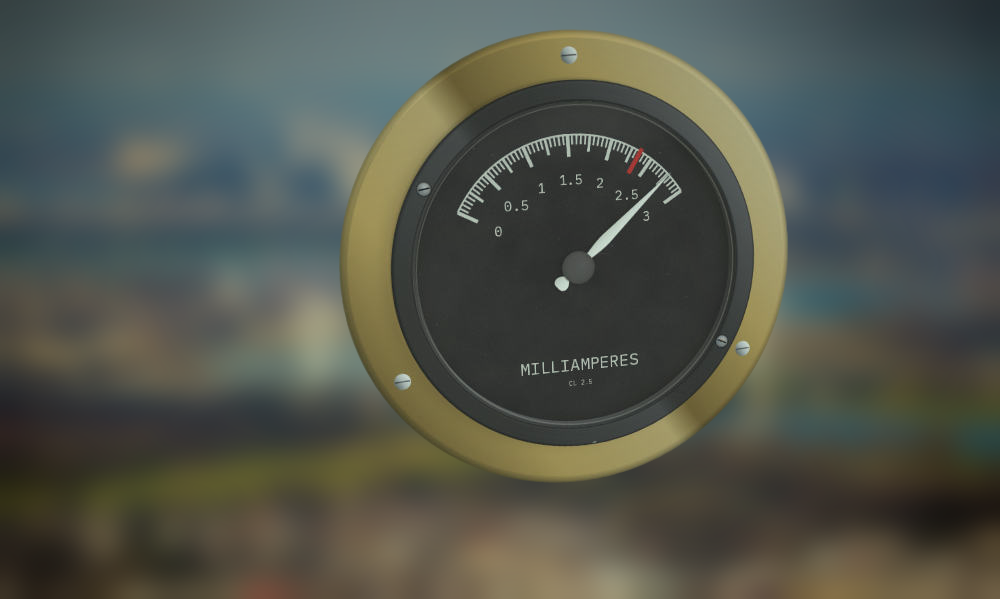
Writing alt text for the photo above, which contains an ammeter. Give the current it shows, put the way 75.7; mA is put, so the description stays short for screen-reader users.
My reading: 2.75; mA
